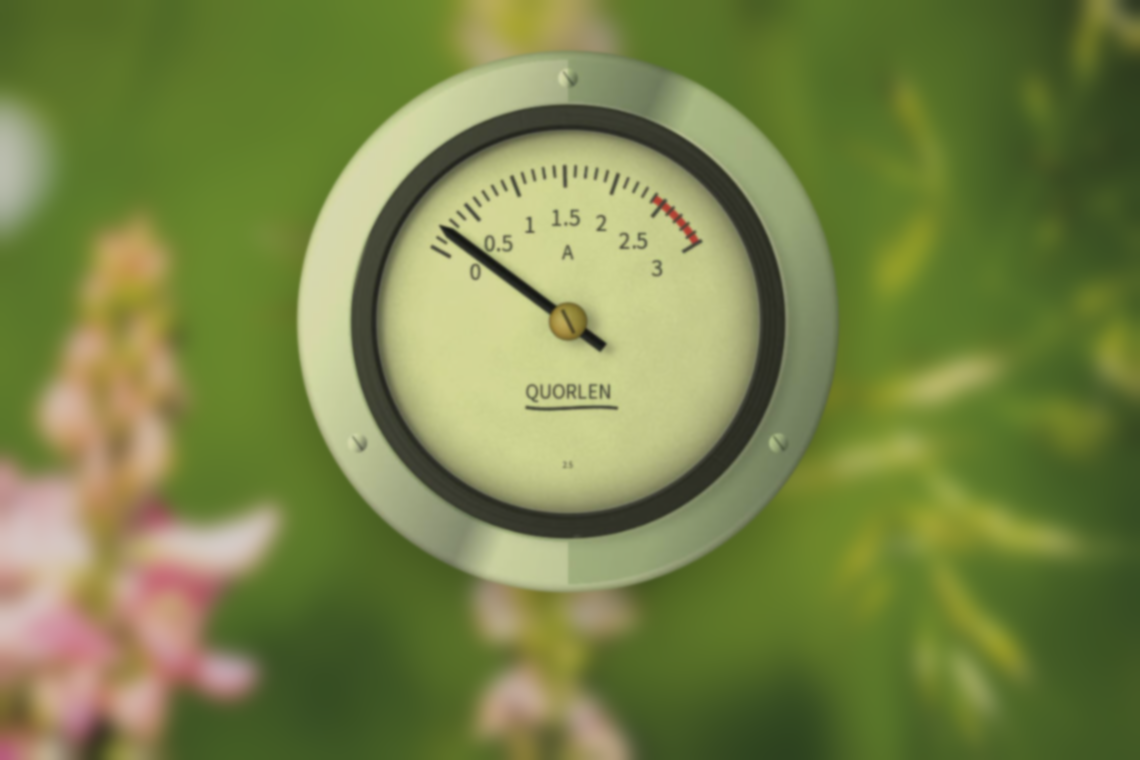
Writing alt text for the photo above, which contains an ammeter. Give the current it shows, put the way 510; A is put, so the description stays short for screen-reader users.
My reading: 0.2; A
